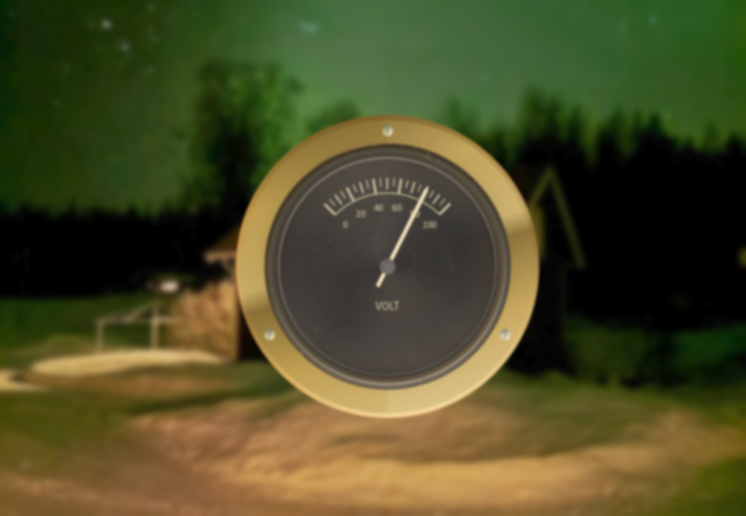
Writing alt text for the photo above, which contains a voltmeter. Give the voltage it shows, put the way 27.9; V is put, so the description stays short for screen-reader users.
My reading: 80; V
